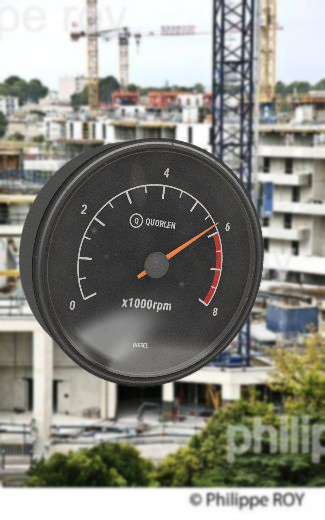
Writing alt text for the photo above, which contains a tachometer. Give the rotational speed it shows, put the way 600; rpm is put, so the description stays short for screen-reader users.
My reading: 5750; rpm
